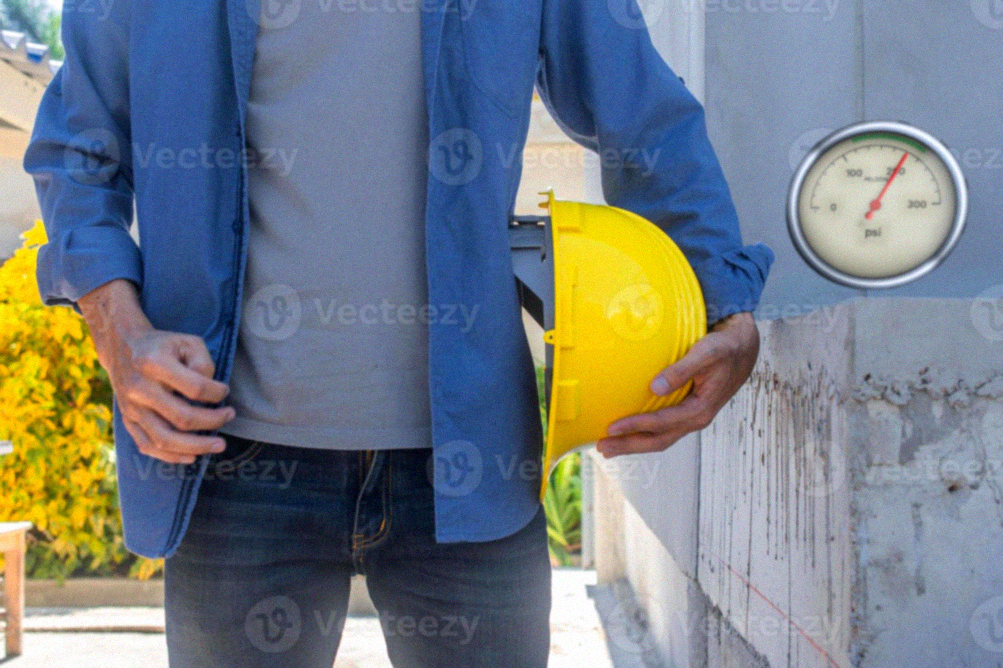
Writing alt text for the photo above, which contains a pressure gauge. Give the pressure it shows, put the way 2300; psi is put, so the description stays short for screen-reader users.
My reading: 200; psi
